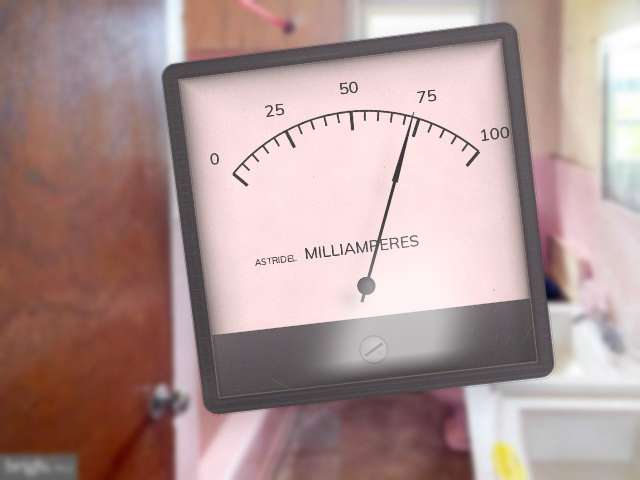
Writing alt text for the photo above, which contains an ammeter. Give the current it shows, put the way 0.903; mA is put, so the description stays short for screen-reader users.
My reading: 72.5; mA
